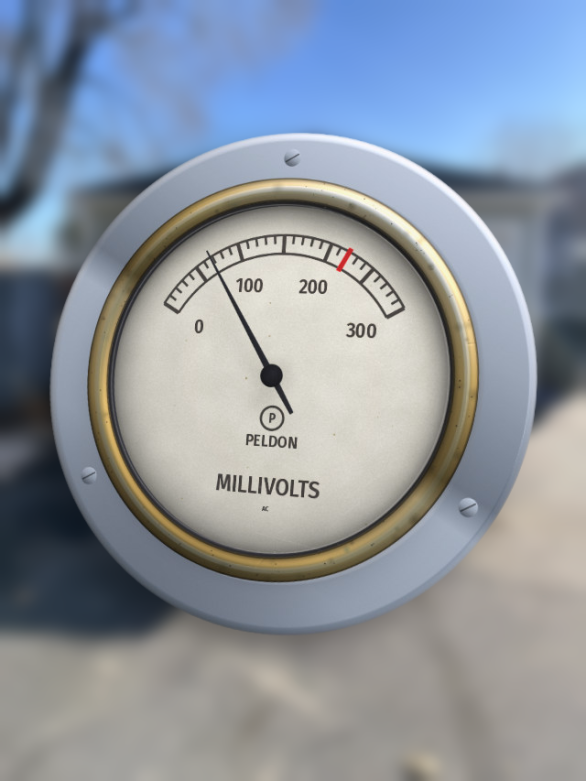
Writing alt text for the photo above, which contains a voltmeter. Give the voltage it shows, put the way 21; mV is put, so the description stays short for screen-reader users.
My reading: 70; mV
